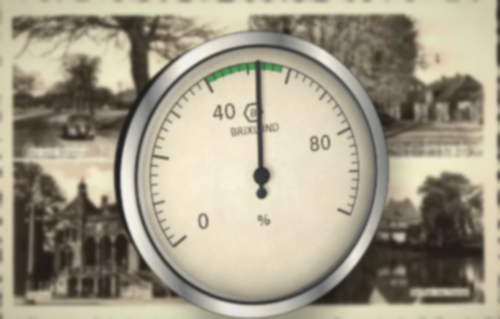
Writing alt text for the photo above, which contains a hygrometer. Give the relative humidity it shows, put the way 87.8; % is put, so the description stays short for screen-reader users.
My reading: 52; %
